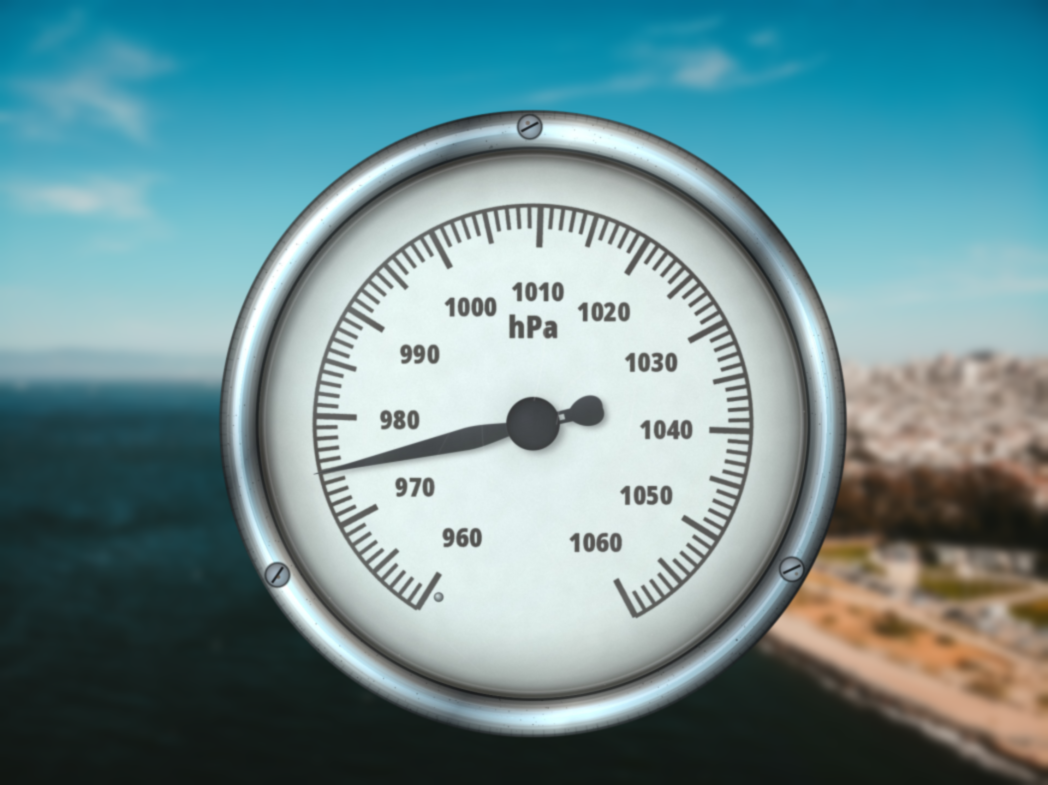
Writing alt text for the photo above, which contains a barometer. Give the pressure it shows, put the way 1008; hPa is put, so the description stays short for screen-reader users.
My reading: 975; hPa
